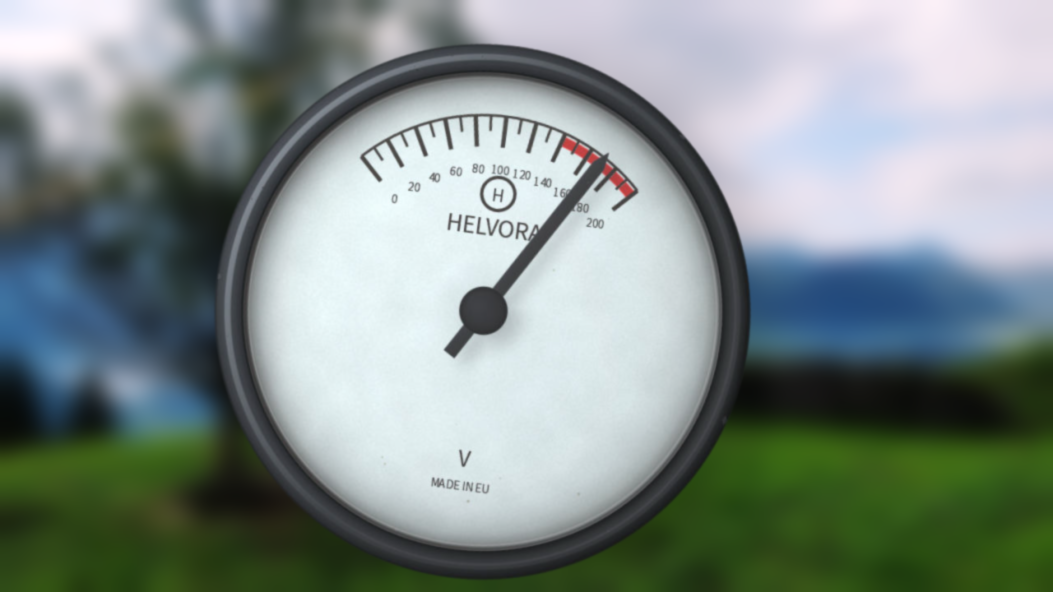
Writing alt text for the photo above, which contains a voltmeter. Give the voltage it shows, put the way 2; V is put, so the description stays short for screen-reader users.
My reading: 170; V
